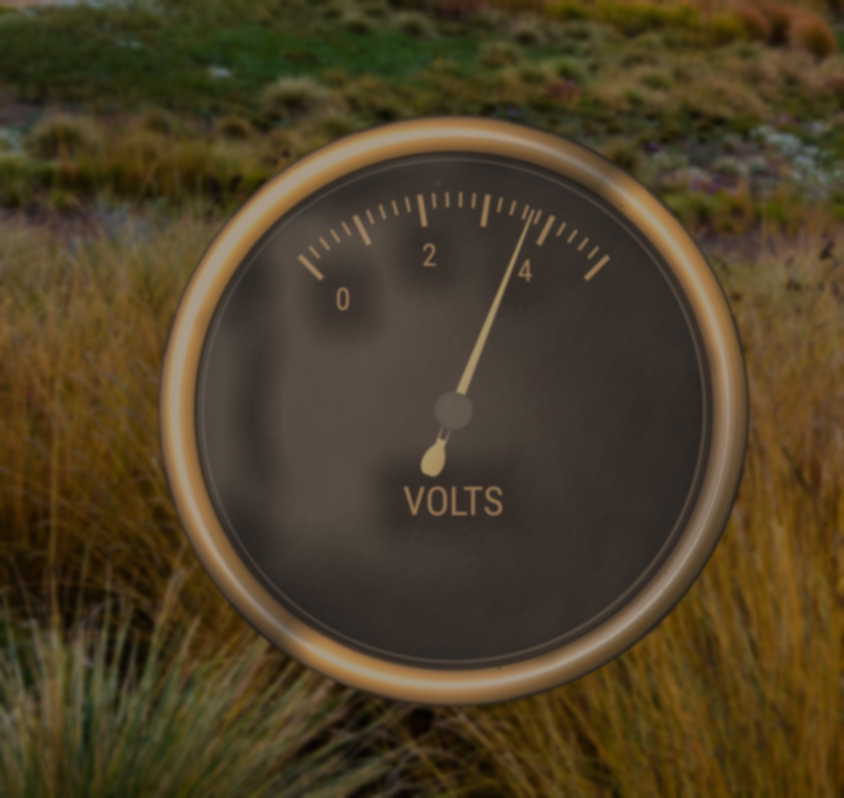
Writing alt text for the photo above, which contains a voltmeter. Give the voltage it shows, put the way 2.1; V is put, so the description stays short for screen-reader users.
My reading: 3.7; V
